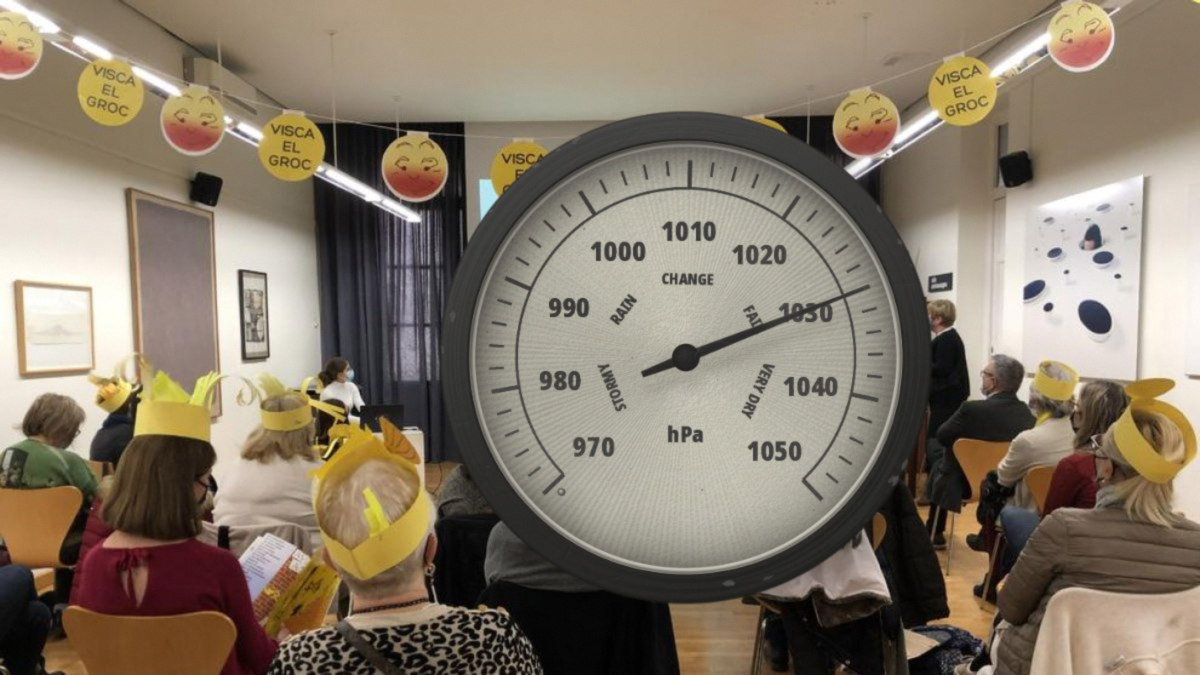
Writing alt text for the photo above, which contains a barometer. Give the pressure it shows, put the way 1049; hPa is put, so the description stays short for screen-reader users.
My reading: 1030; hPa
